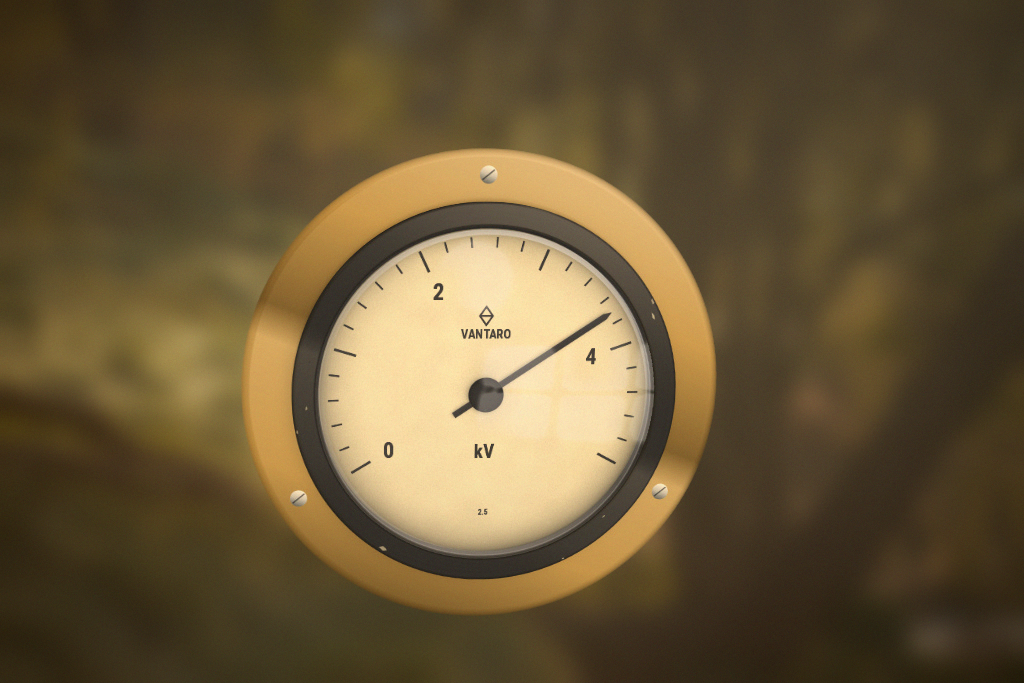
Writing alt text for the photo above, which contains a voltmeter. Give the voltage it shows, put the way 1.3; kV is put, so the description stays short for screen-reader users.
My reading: 3.7; kV
